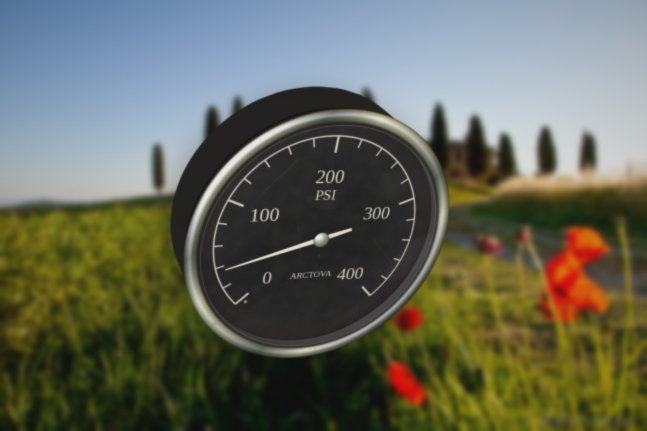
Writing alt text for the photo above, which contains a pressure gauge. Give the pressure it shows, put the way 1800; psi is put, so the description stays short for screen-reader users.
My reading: 40; psi
